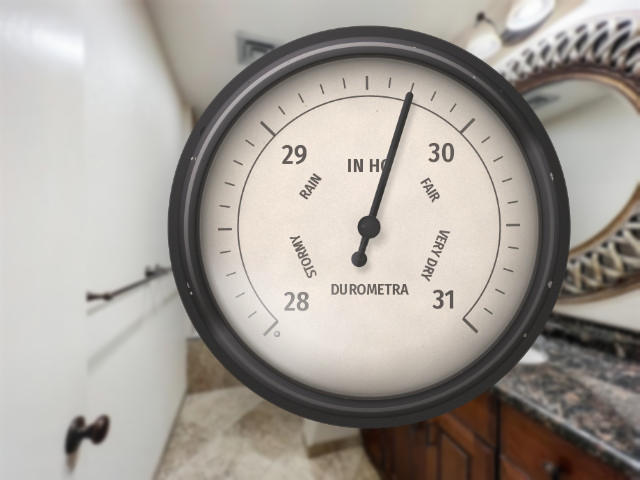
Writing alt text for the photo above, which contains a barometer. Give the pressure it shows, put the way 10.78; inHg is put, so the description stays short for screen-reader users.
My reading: 29.7; inHg
